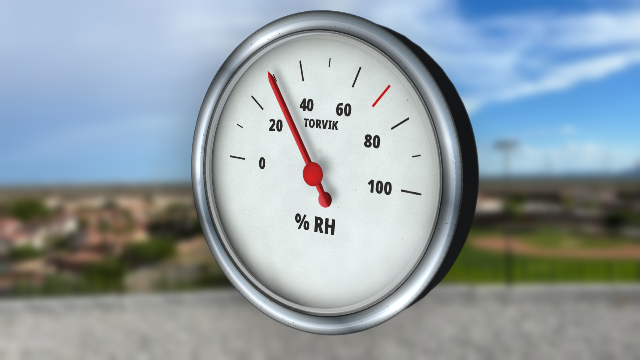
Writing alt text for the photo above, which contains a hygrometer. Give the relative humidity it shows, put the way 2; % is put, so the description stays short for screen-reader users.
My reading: 30; %
